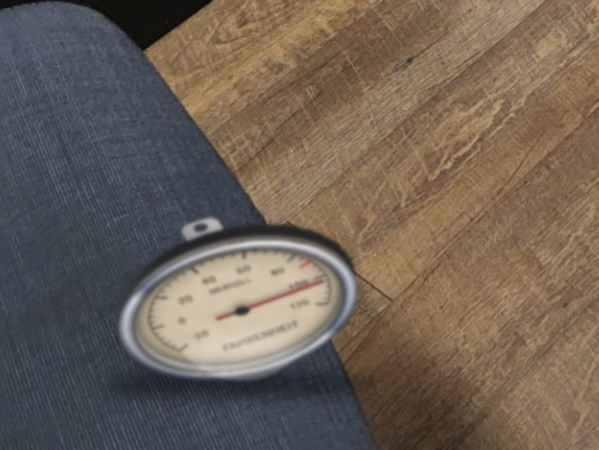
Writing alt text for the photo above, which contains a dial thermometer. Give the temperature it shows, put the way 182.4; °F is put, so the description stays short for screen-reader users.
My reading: 100; °F
